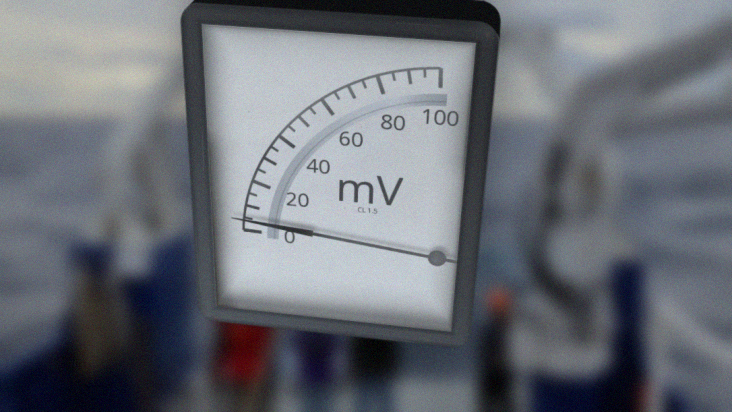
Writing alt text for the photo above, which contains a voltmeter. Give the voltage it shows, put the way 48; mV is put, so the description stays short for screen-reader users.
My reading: 5; mV
